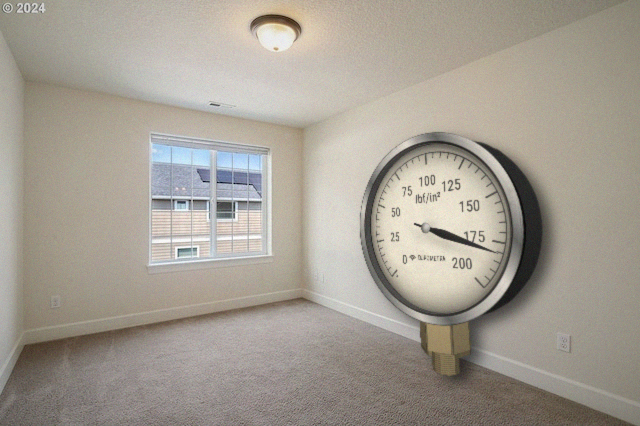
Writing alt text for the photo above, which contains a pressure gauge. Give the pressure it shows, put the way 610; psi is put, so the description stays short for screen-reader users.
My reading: 180; psi
